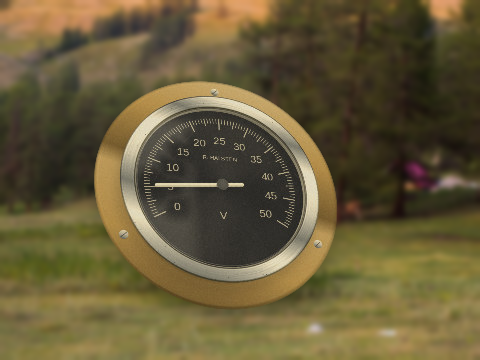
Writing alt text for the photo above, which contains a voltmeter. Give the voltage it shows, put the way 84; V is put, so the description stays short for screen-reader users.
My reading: 5; V
